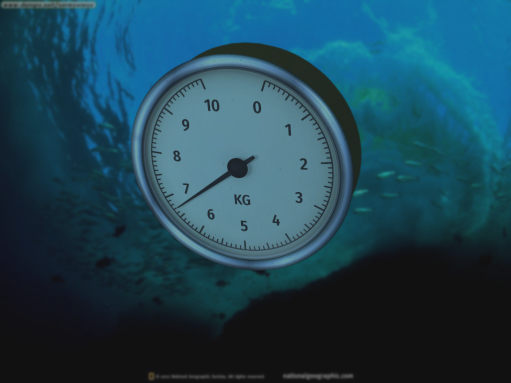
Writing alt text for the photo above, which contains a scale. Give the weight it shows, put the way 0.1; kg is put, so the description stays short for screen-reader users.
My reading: 6.7; kg
